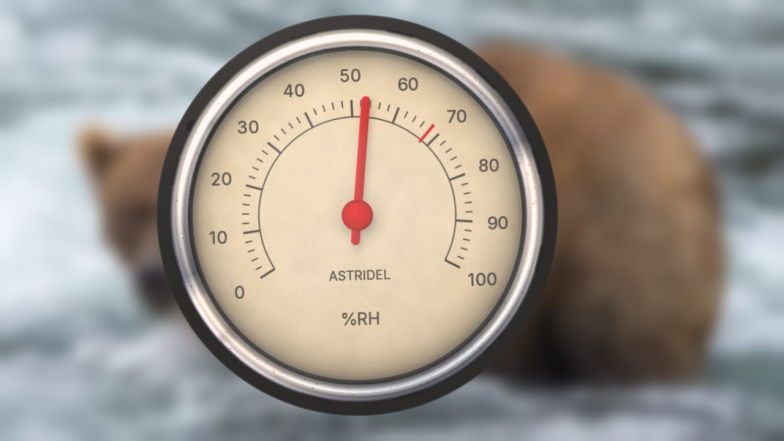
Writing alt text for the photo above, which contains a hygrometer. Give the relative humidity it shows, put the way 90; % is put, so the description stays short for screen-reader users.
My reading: 53; %
